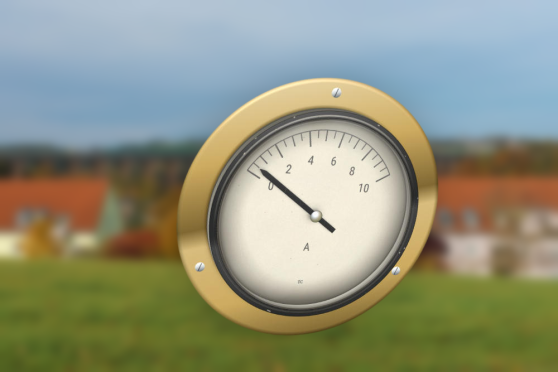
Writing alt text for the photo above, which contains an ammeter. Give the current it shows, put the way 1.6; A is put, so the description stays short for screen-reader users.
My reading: 0.5; A
